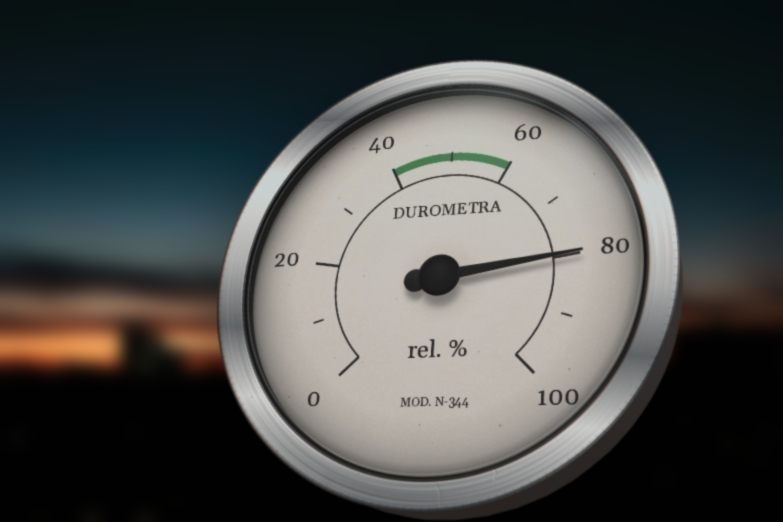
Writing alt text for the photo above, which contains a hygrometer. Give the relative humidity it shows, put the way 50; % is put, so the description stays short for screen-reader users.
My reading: 80; %
